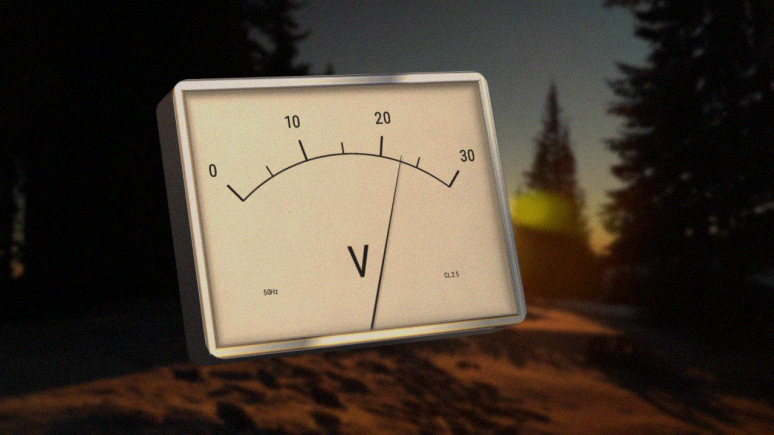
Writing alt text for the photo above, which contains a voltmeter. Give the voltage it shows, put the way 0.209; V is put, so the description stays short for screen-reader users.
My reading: 22.5; V
